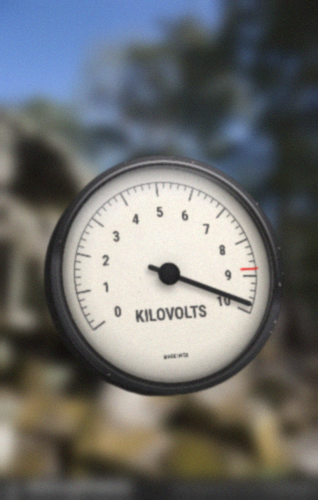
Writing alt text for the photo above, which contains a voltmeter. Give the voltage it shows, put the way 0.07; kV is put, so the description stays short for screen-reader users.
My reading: 9.8; kV
